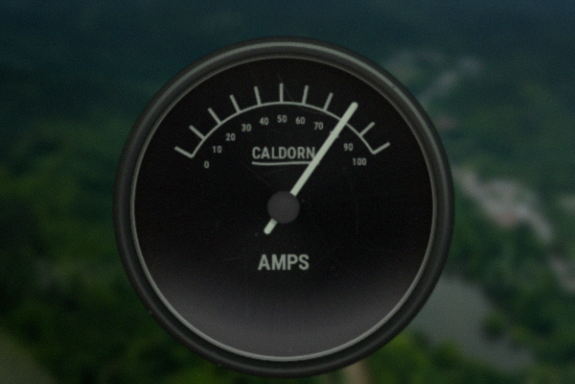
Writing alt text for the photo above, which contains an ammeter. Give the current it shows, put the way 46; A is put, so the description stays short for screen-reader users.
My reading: 80; A
